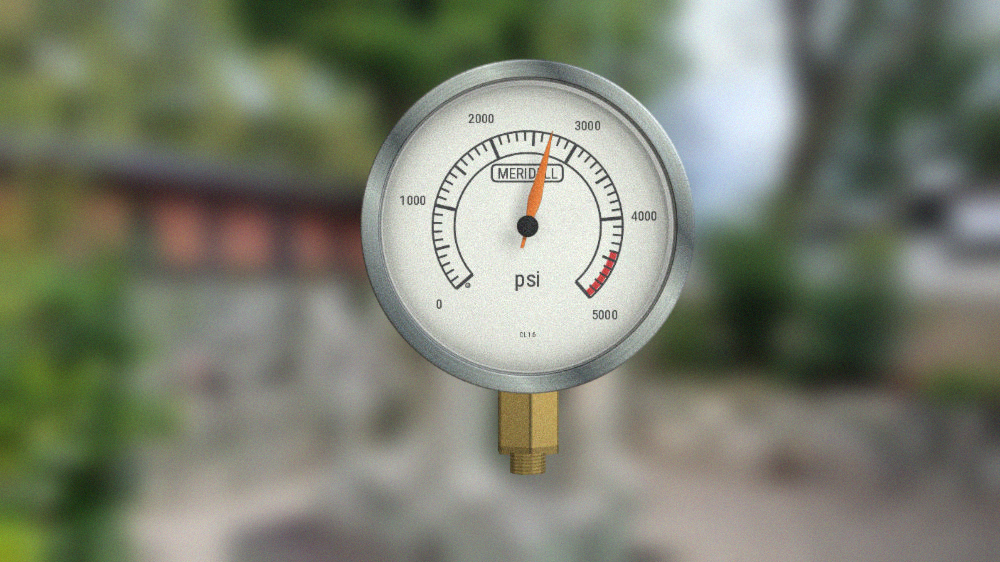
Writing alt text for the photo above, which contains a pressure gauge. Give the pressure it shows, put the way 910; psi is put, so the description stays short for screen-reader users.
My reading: 2700; psi
